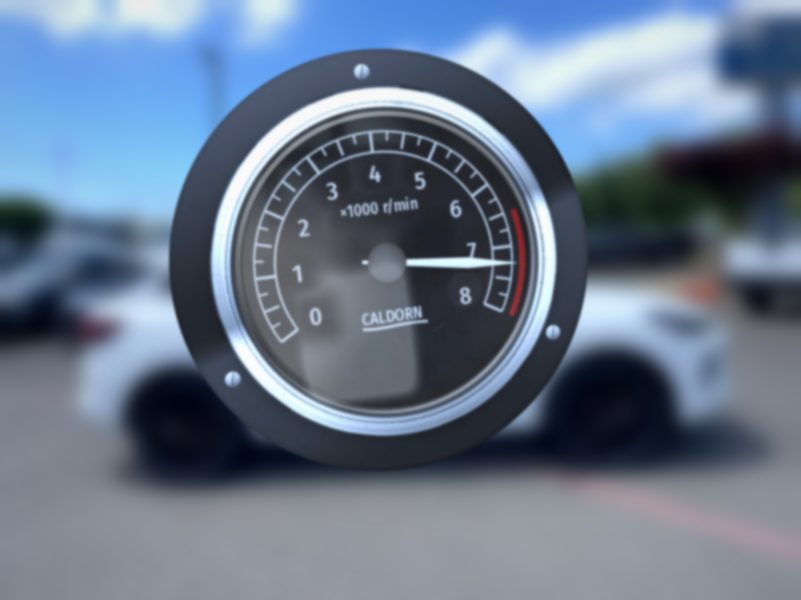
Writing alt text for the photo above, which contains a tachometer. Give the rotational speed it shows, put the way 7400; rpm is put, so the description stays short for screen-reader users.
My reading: 7250; rpm
